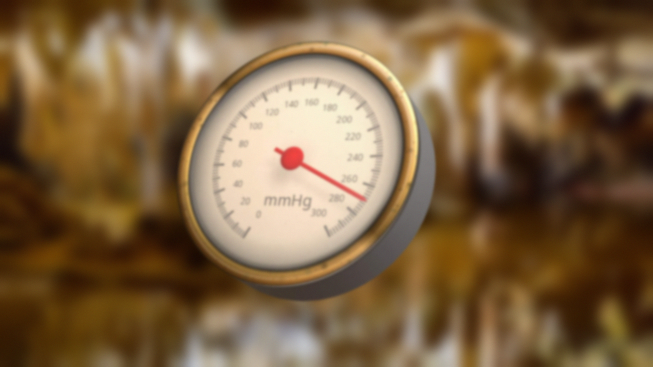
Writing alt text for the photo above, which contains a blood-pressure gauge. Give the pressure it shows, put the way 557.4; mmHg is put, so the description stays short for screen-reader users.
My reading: 270; mmHg
